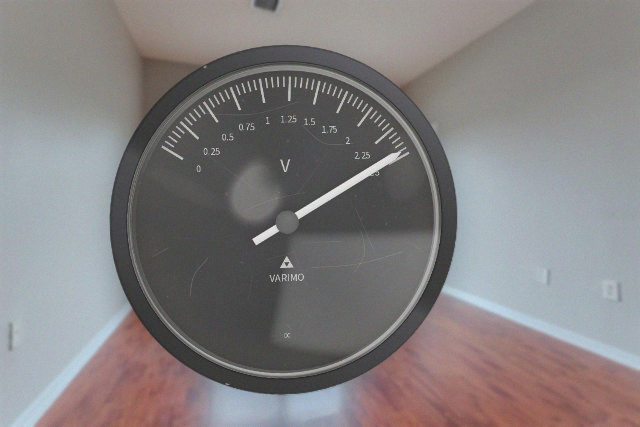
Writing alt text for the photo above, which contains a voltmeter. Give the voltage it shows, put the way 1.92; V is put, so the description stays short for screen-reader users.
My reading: 2.45; V
